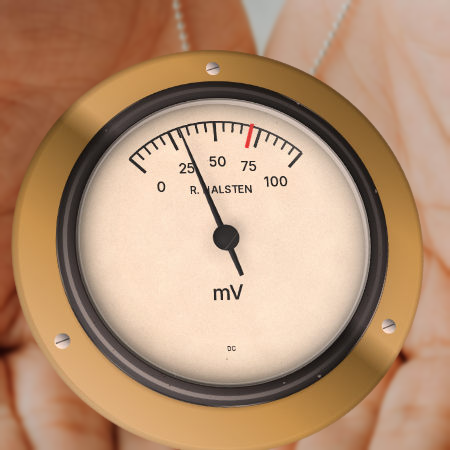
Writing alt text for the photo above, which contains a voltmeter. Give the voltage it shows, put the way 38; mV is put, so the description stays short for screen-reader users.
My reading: 30; mV
